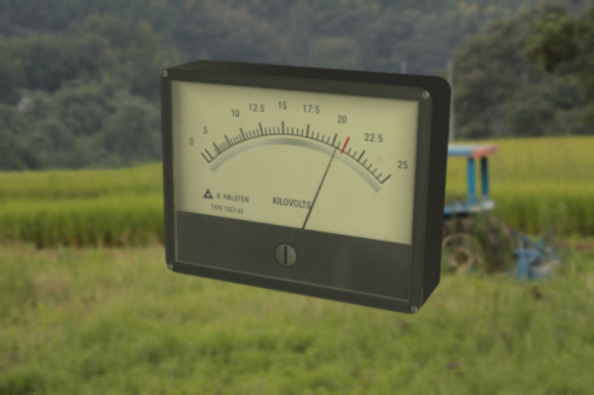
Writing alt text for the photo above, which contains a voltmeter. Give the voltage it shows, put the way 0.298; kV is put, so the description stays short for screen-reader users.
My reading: 20.5; kV
